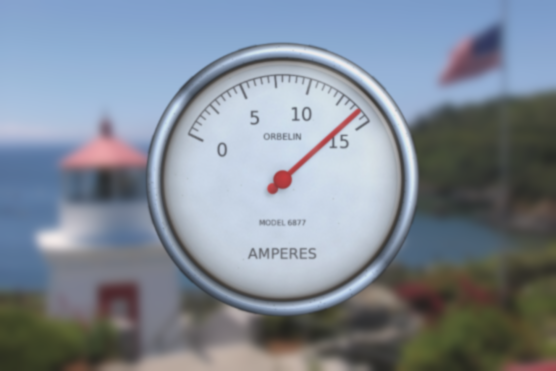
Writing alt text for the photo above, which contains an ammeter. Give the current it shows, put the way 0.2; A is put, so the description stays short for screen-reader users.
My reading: 14; A
